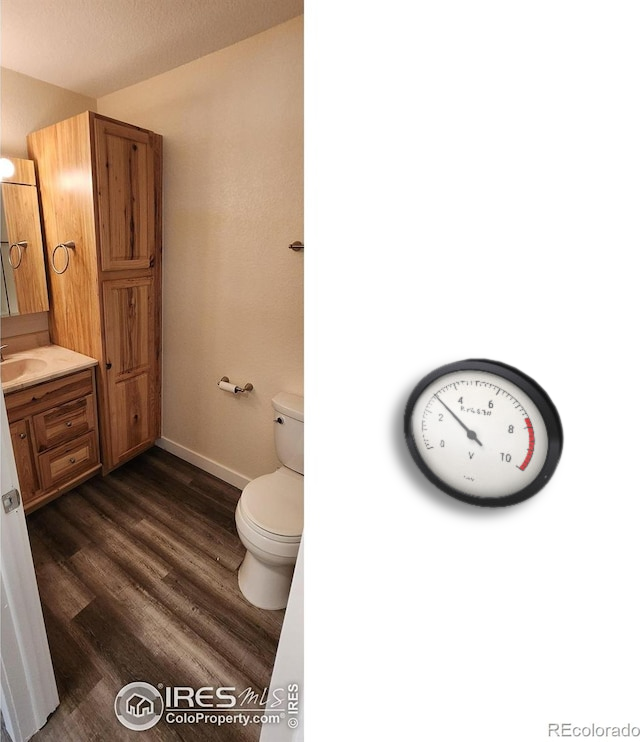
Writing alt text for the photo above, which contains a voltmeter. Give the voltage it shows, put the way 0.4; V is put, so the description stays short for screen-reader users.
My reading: 3; V
